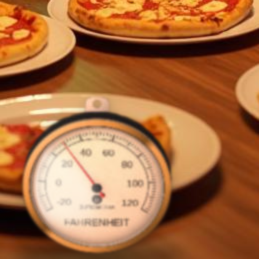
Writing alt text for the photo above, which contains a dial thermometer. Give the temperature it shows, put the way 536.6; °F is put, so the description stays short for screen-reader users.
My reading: 30; °F
